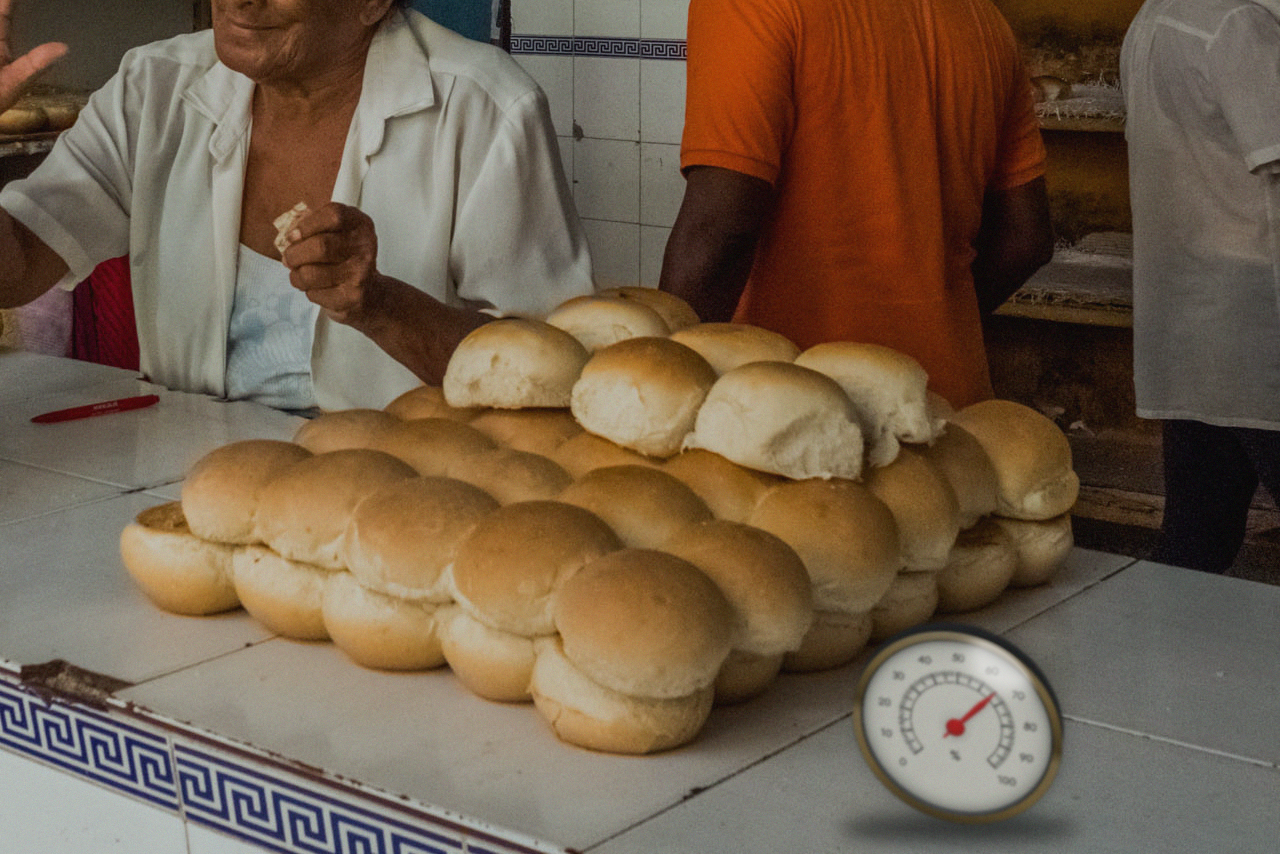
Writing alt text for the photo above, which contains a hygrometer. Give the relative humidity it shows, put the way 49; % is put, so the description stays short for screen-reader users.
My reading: 65; %
